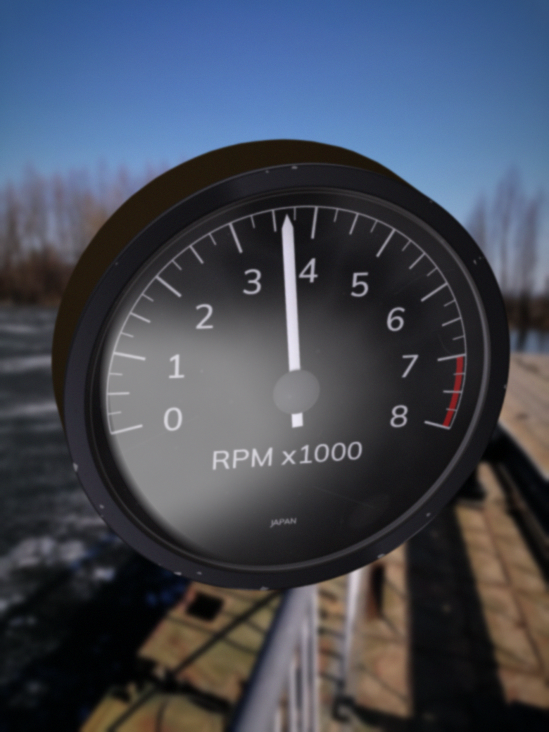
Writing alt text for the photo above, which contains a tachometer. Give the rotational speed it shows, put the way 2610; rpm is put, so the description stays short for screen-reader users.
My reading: 3625; rpm
